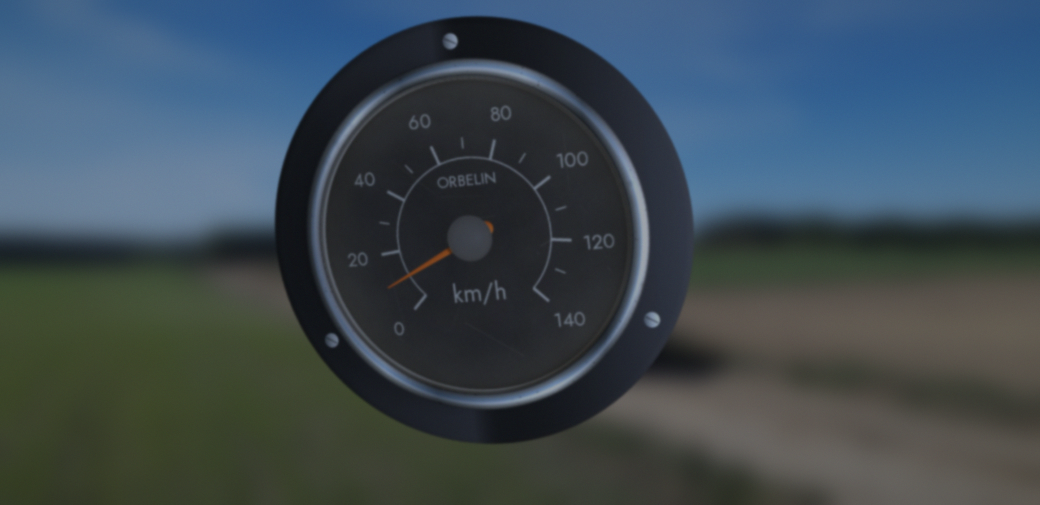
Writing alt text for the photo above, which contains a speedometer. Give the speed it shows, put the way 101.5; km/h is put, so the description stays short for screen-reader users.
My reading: 10; km/h
